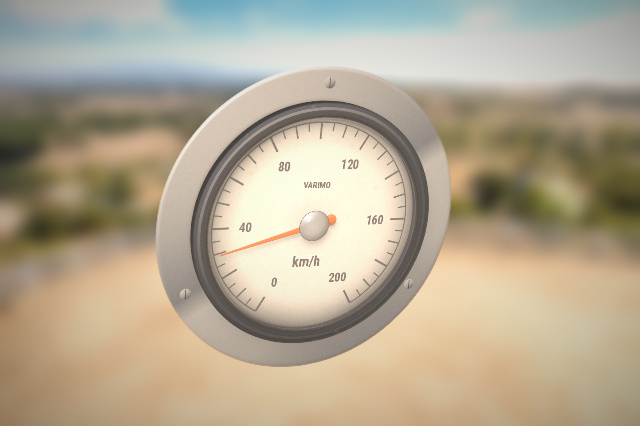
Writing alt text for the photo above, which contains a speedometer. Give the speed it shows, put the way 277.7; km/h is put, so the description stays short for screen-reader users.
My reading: 30; km/h
